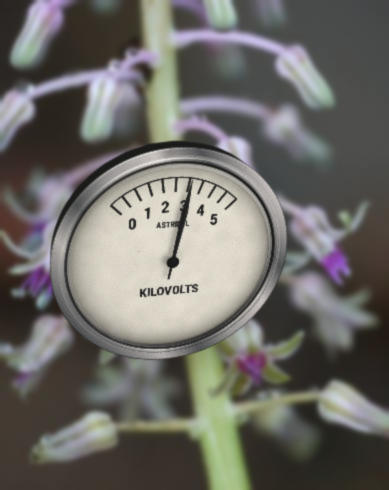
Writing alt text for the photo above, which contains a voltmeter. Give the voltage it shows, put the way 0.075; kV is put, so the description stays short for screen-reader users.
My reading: 3; kV
